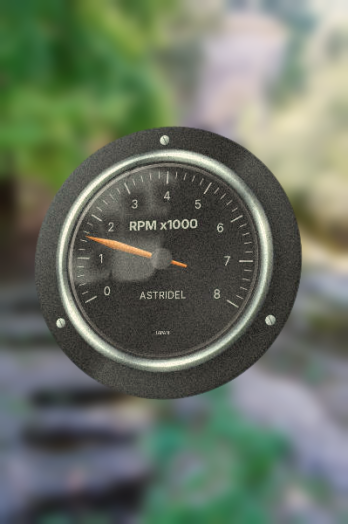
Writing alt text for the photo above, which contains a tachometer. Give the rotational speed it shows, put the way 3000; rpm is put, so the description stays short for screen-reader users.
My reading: 1500; rpm
